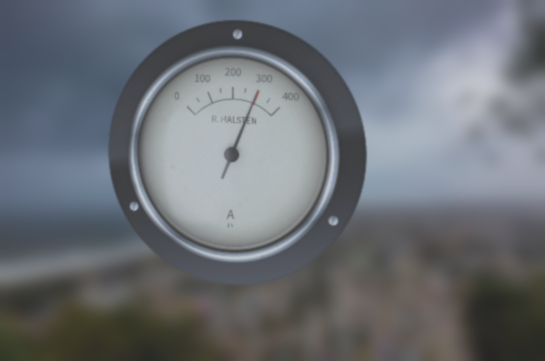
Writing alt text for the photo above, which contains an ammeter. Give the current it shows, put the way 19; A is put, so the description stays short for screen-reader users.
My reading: 300; A
